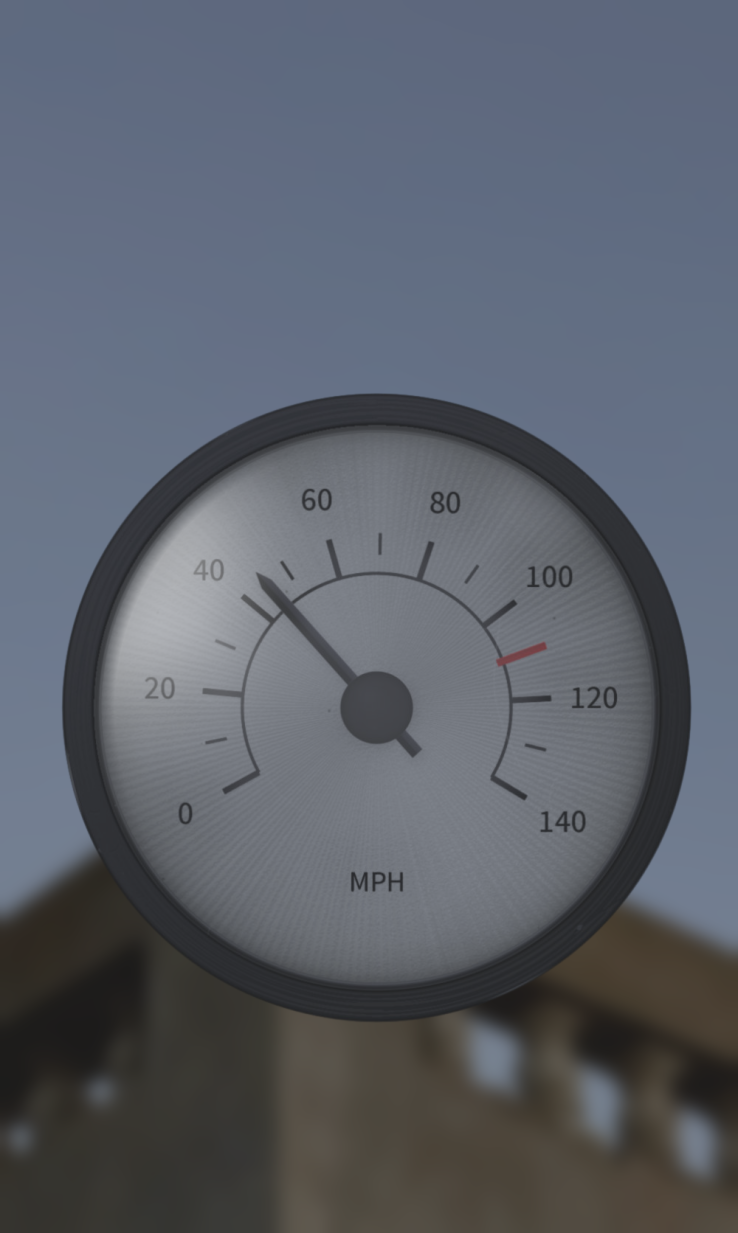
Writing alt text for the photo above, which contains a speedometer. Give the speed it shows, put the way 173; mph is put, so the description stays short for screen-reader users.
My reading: 45; mph
